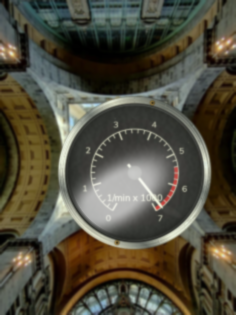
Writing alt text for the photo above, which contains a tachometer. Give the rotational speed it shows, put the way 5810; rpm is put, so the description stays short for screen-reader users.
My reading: 6800; rpm
